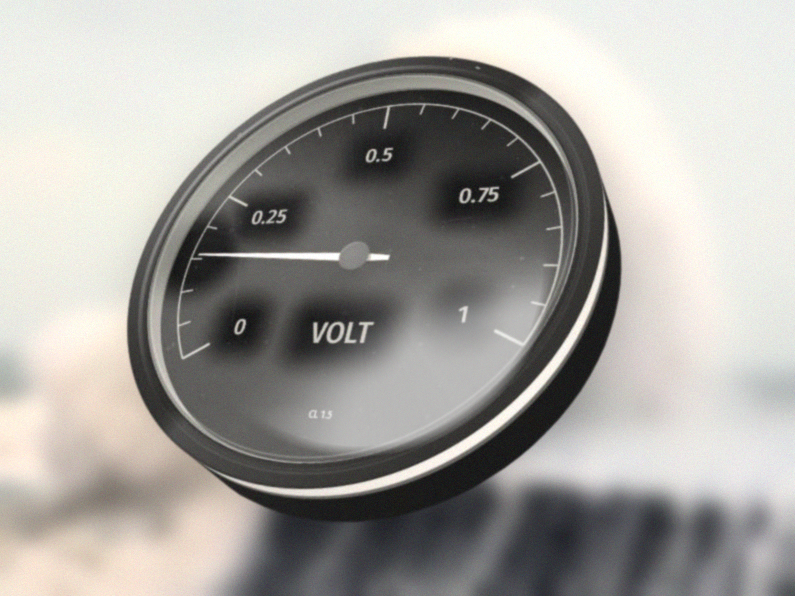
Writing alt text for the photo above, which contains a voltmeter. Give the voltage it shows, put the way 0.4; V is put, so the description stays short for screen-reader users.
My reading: 0.15; V
